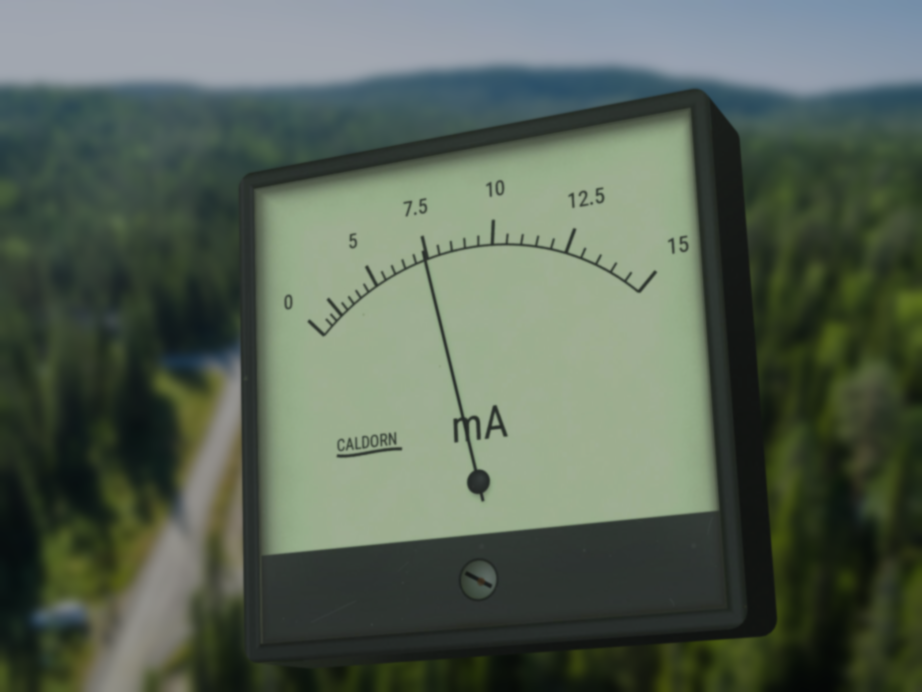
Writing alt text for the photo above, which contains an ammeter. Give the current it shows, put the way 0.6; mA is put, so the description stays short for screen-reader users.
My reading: 7.5; mA
